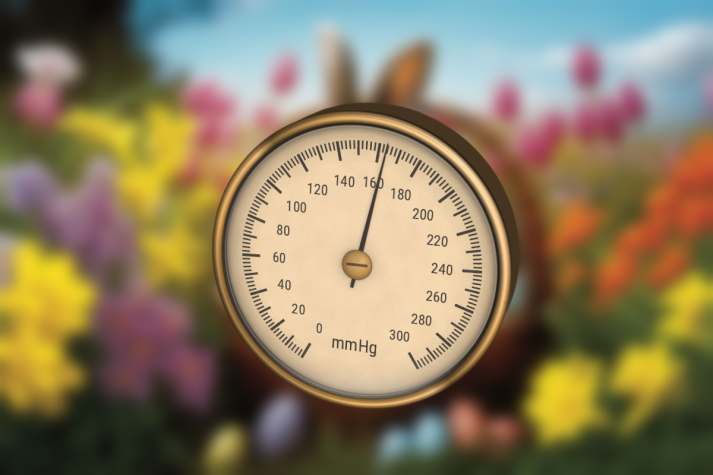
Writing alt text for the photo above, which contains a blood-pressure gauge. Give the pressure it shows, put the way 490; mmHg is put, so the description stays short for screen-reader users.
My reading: 164; mmHg
